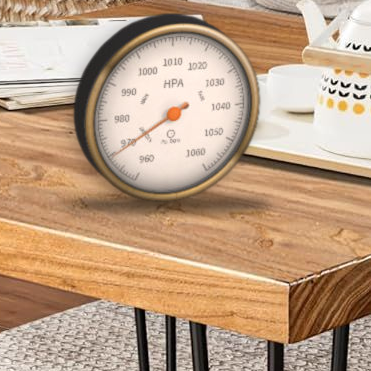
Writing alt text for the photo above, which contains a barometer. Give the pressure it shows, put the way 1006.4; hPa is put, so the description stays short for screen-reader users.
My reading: 970; hPa
